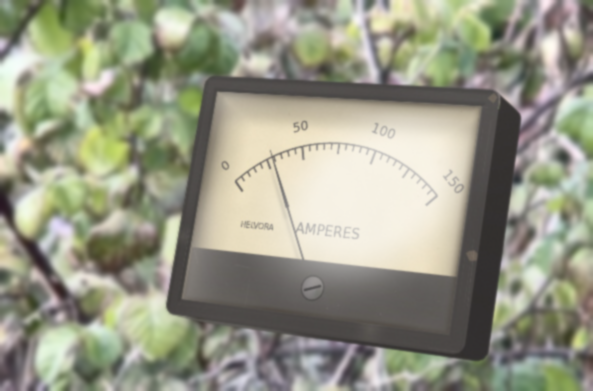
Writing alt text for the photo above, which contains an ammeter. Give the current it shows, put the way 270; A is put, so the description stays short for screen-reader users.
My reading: 30; A
